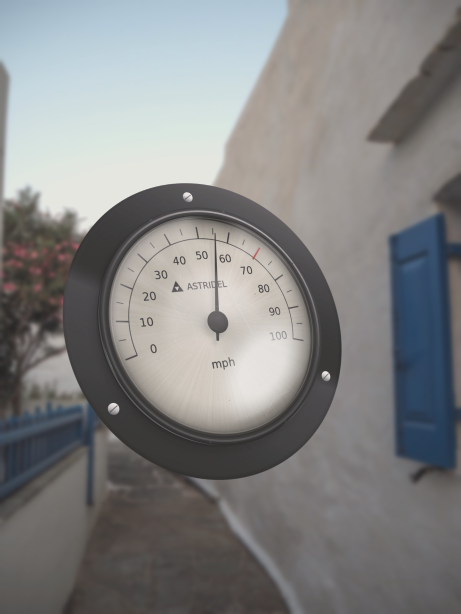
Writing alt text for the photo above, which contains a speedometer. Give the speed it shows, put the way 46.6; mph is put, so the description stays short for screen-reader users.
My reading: 55; mph
